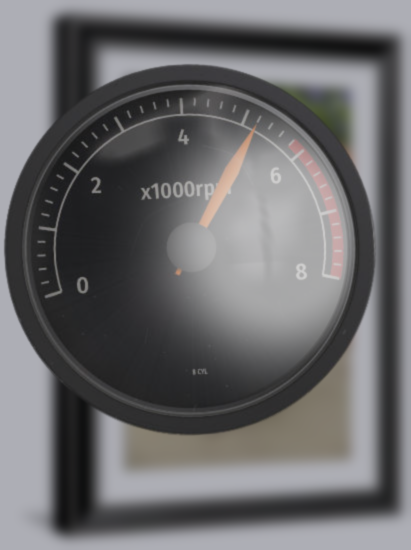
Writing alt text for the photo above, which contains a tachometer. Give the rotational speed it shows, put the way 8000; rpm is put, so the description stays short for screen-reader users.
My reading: 5200; rpm
